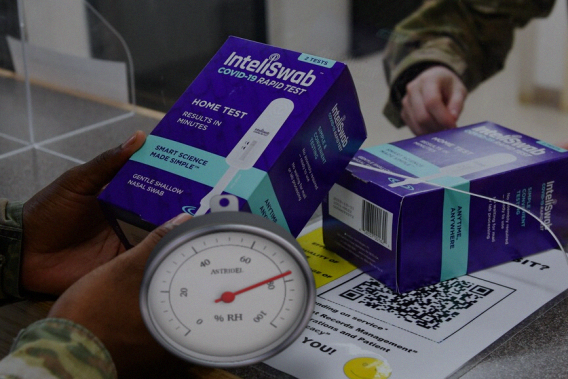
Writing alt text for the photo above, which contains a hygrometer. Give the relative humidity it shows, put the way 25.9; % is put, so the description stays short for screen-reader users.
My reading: 76; %
